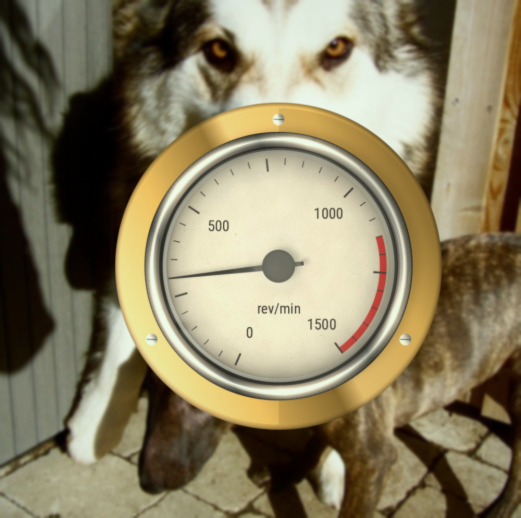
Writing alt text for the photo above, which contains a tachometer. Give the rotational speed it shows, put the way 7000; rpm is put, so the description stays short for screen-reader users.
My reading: 300; rpm
